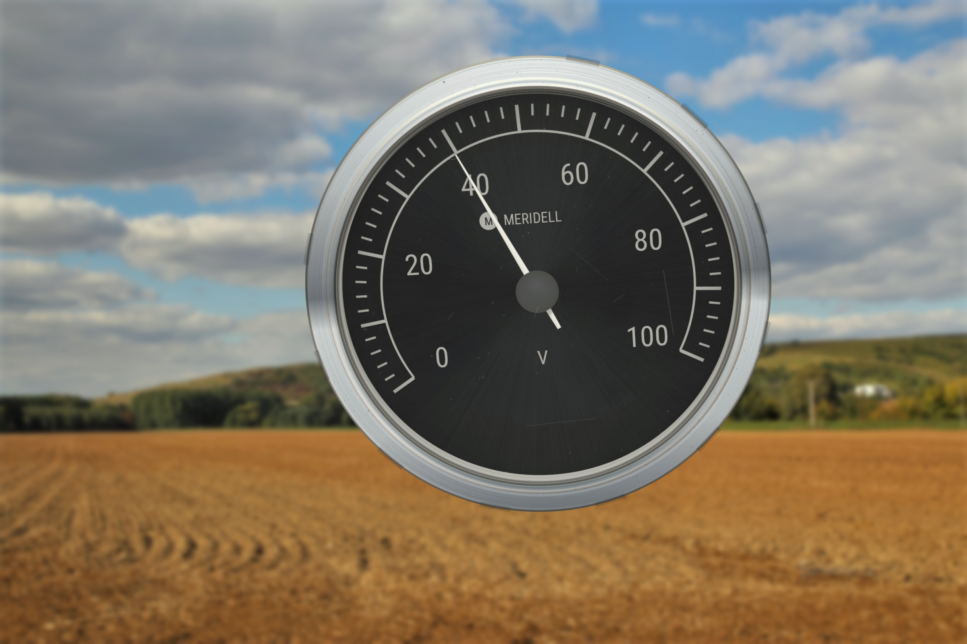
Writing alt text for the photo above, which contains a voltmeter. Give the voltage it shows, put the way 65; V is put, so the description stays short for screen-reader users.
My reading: 40; V
